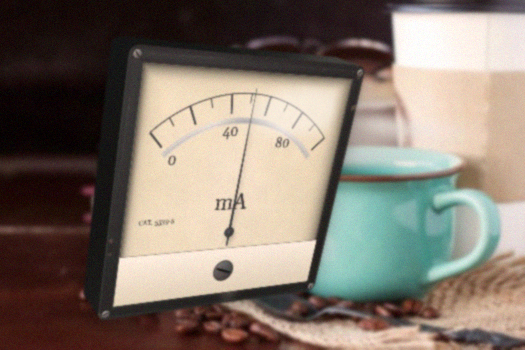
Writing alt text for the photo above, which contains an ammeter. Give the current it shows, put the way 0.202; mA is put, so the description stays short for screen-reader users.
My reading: 50; mA
